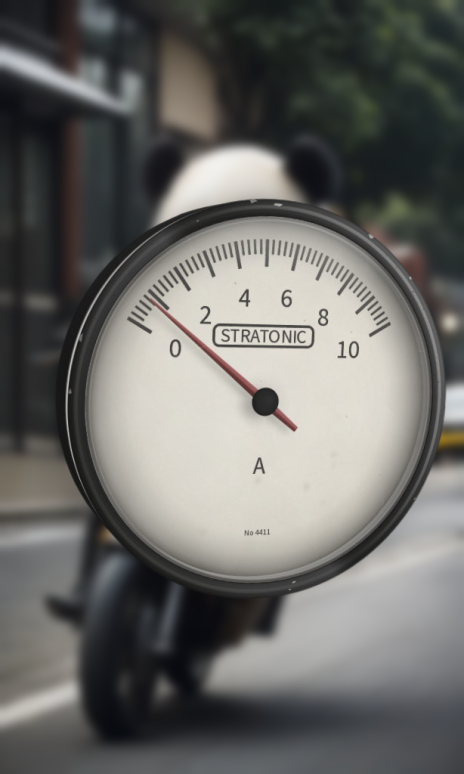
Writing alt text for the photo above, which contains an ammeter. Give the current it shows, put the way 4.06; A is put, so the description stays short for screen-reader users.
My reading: 0.8; A
